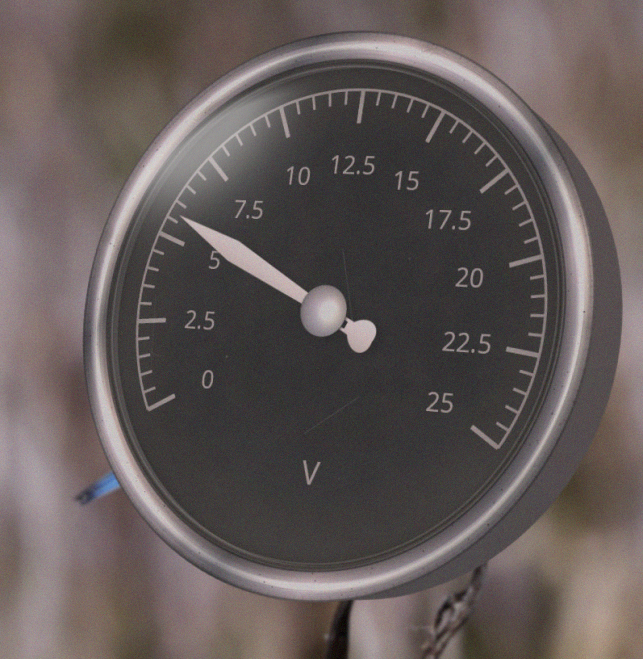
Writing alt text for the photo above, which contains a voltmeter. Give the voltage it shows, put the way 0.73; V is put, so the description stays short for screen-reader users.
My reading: 5.75; V
